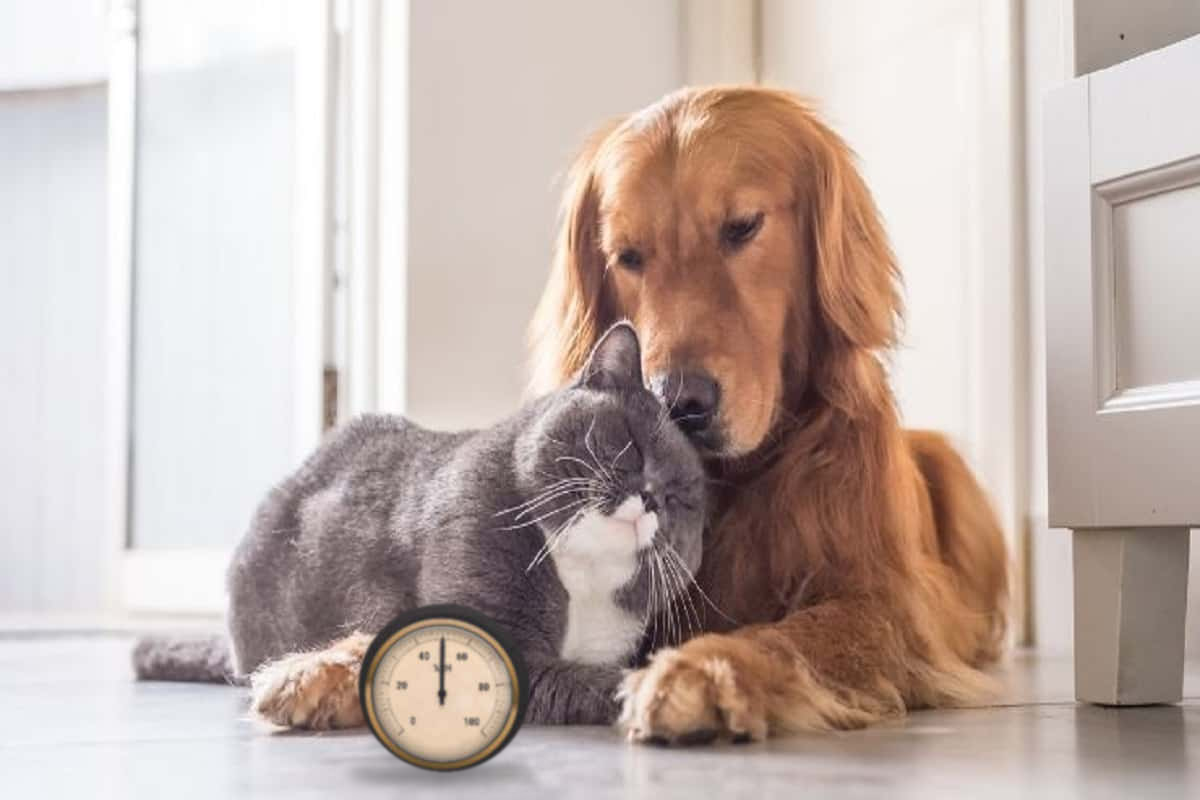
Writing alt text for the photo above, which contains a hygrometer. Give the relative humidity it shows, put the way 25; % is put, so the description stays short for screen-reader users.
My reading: 50; %
